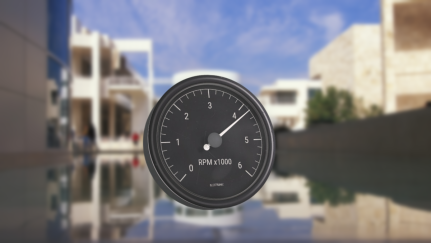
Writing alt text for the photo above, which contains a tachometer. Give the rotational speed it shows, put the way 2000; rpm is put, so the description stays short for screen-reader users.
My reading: 4200; rpm
